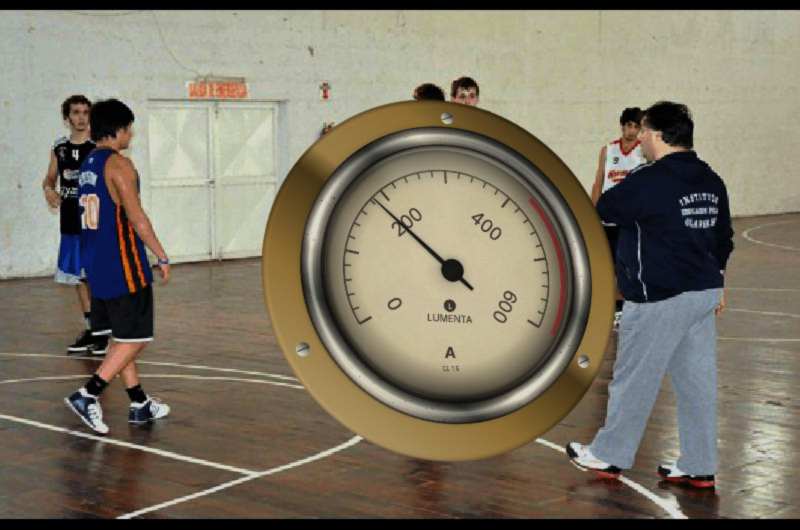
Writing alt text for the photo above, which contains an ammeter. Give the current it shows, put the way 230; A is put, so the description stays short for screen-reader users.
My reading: 180; A
